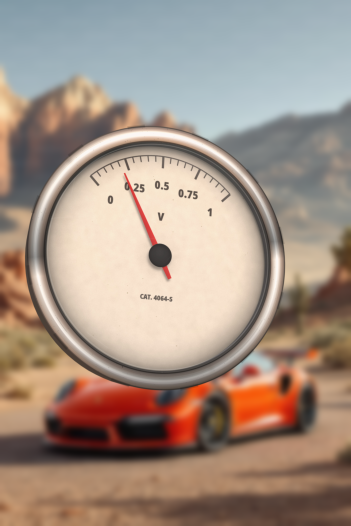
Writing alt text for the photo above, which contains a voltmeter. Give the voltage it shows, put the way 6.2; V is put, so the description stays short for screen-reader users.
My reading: 0.2; V
